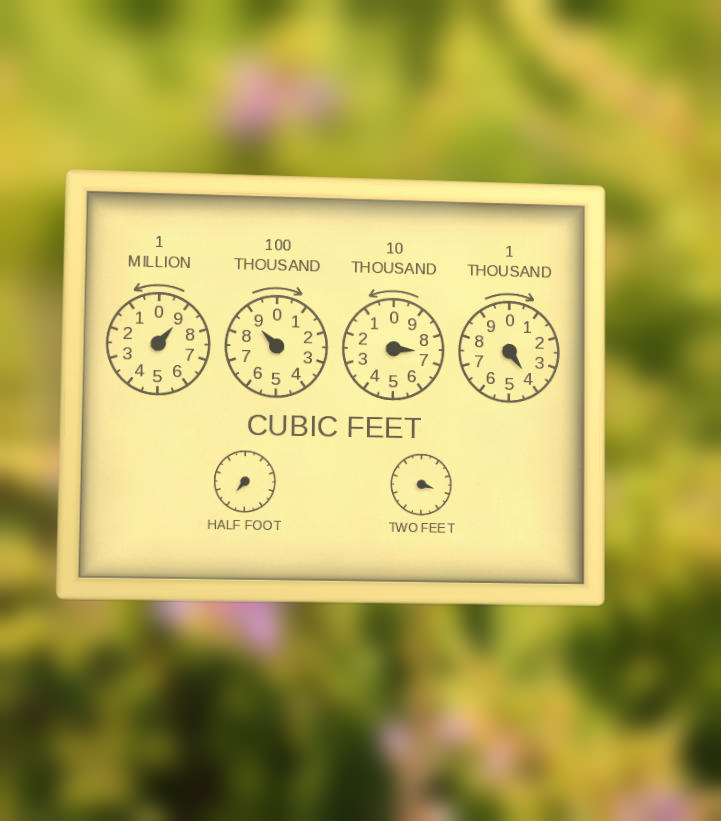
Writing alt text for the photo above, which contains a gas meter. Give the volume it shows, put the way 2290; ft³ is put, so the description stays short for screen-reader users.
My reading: 887400; ft³
